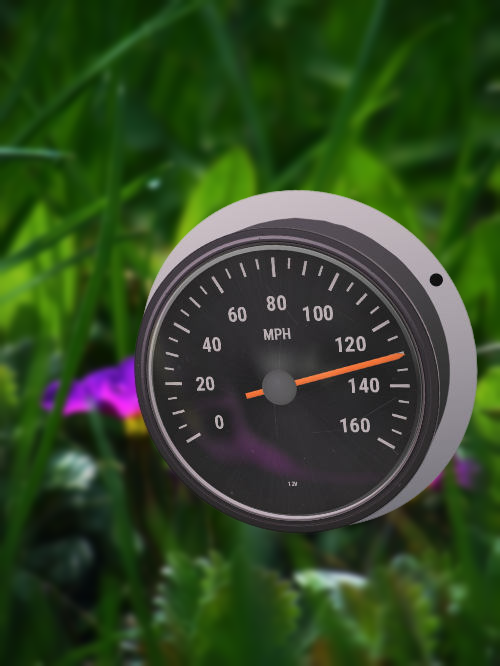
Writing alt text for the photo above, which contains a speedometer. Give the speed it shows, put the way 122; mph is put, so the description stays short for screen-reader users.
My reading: 130; mph
